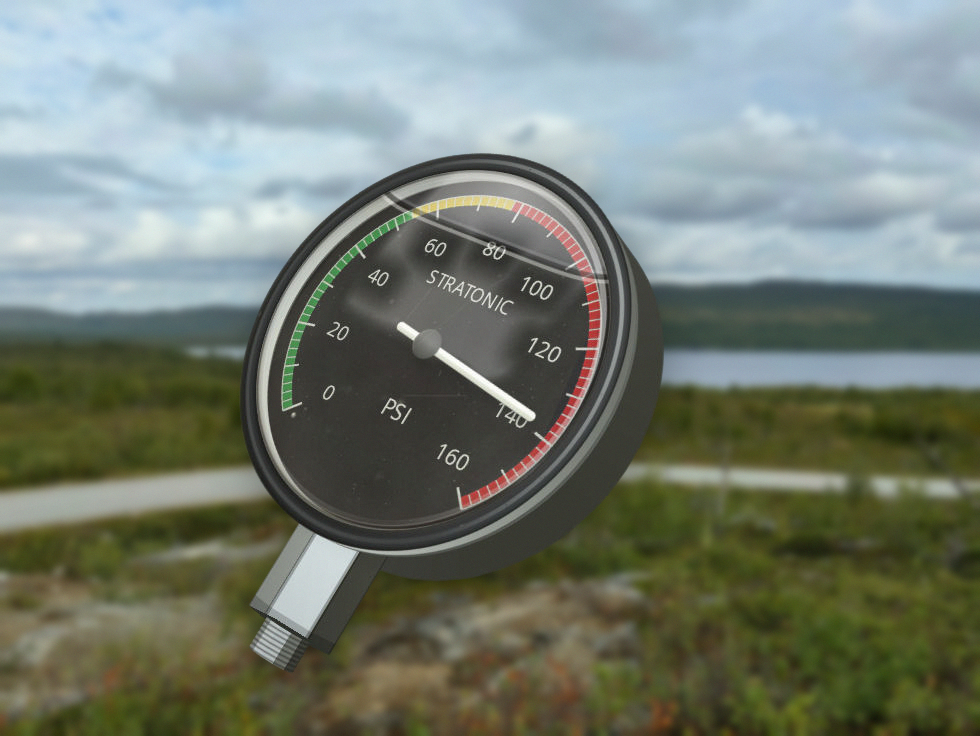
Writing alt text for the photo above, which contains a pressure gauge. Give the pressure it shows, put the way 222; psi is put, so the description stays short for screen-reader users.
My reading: 138; psi
